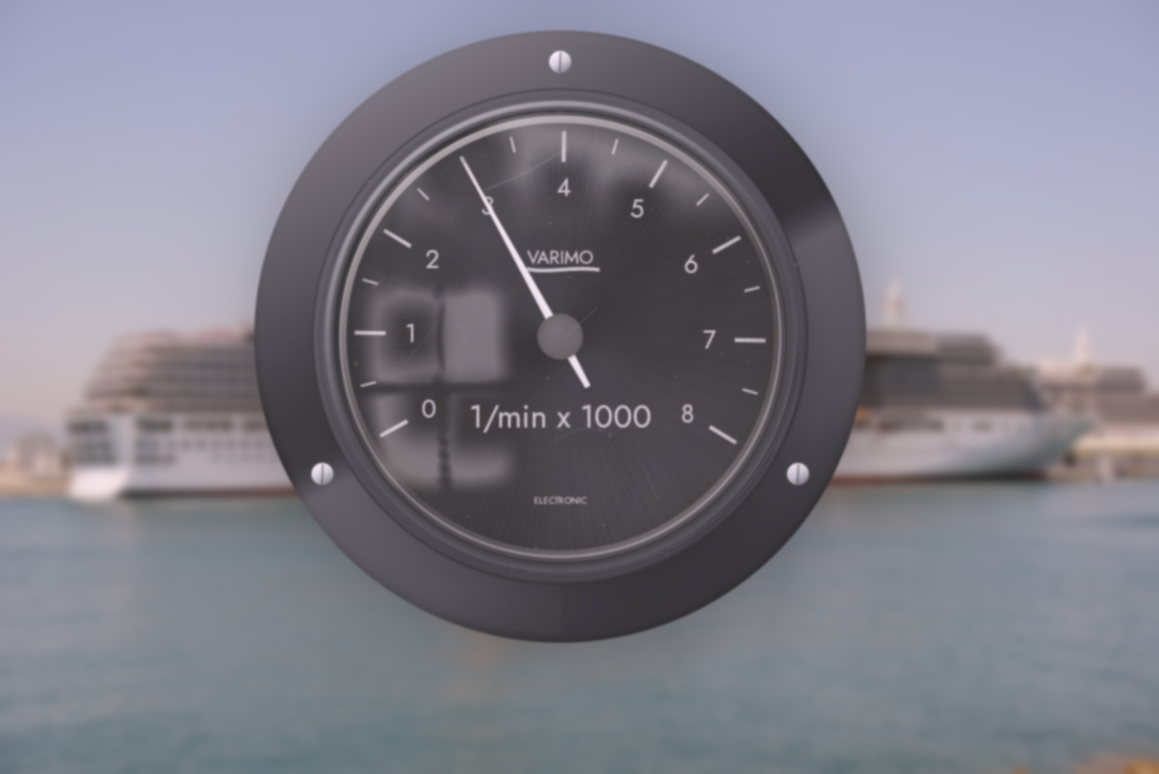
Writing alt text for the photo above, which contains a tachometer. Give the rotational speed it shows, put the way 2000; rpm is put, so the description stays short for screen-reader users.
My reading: 3000; rpm
